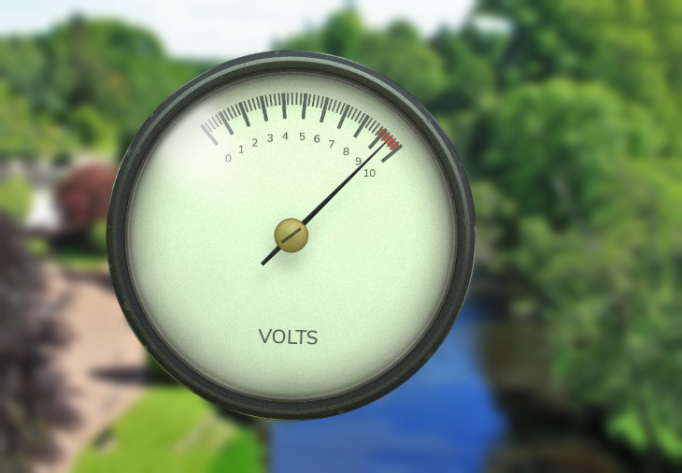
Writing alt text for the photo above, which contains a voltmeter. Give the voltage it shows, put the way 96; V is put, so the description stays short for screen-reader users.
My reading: 9.4; V
